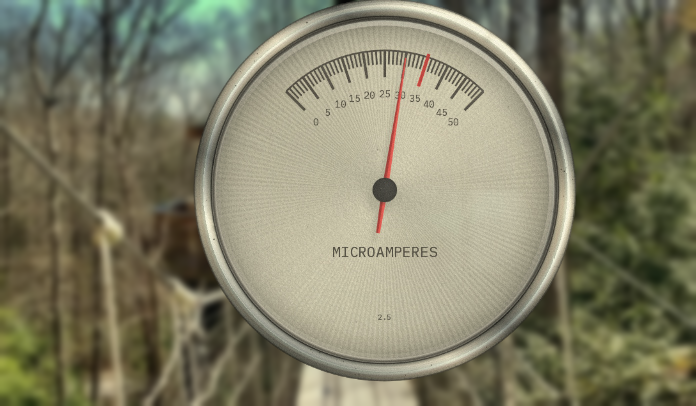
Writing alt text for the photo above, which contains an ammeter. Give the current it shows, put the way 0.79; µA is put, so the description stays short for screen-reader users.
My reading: 30; µA
